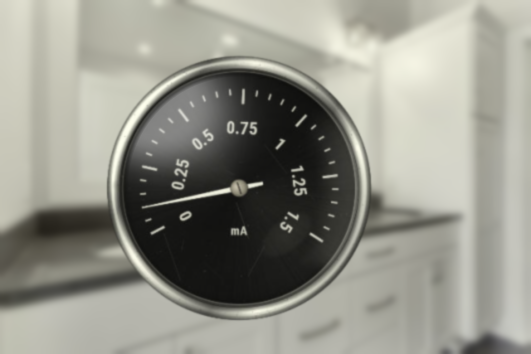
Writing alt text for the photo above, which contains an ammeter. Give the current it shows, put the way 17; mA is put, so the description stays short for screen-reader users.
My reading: 0.1; mA
